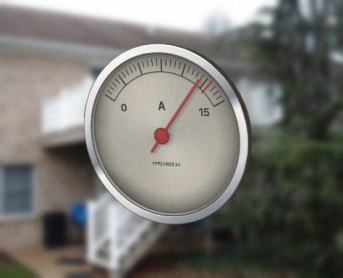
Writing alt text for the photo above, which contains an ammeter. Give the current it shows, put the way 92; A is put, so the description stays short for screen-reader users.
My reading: 12; A
